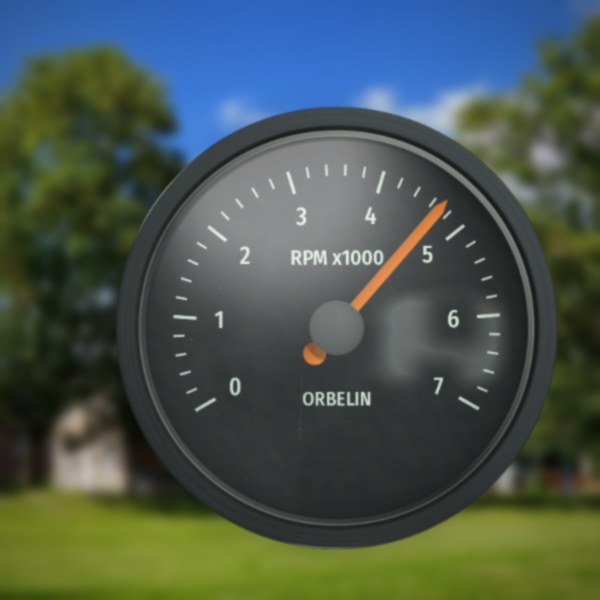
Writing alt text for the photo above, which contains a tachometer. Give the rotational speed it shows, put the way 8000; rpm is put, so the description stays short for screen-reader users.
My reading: 4700; rpm
